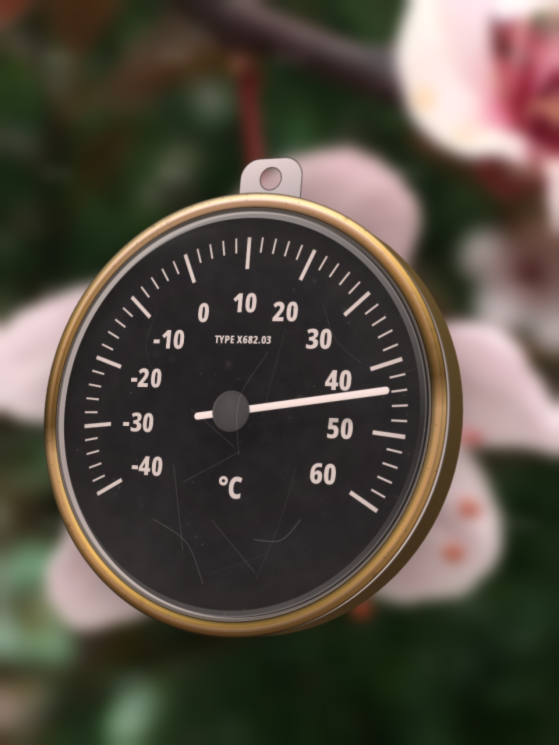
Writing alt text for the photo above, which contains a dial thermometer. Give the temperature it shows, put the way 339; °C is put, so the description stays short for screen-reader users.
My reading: 44; °C
